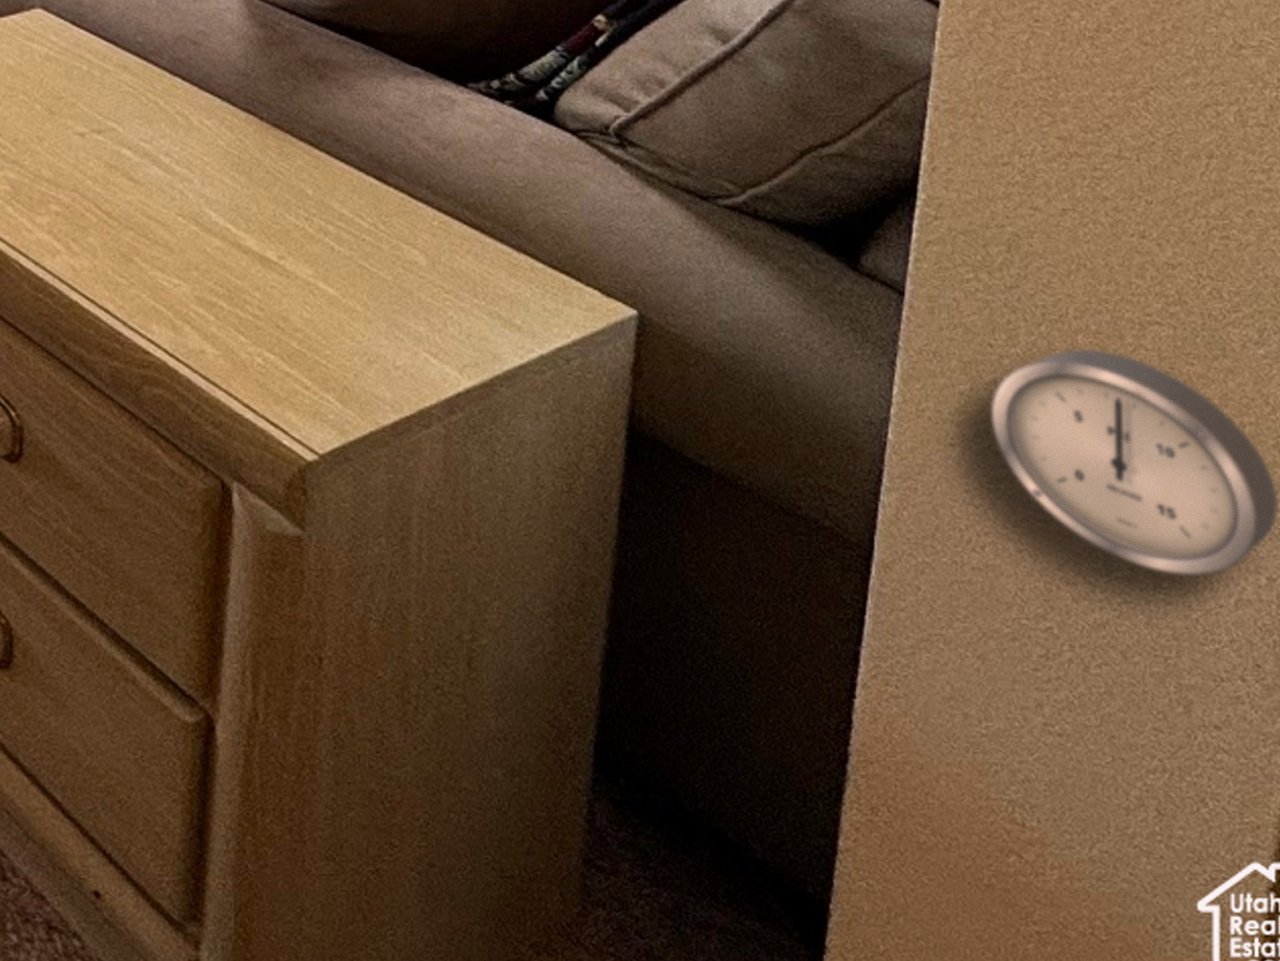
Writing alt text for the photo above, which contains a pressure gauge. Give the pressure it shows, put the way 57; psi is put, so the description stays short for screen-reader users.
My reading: 7.5; psi
